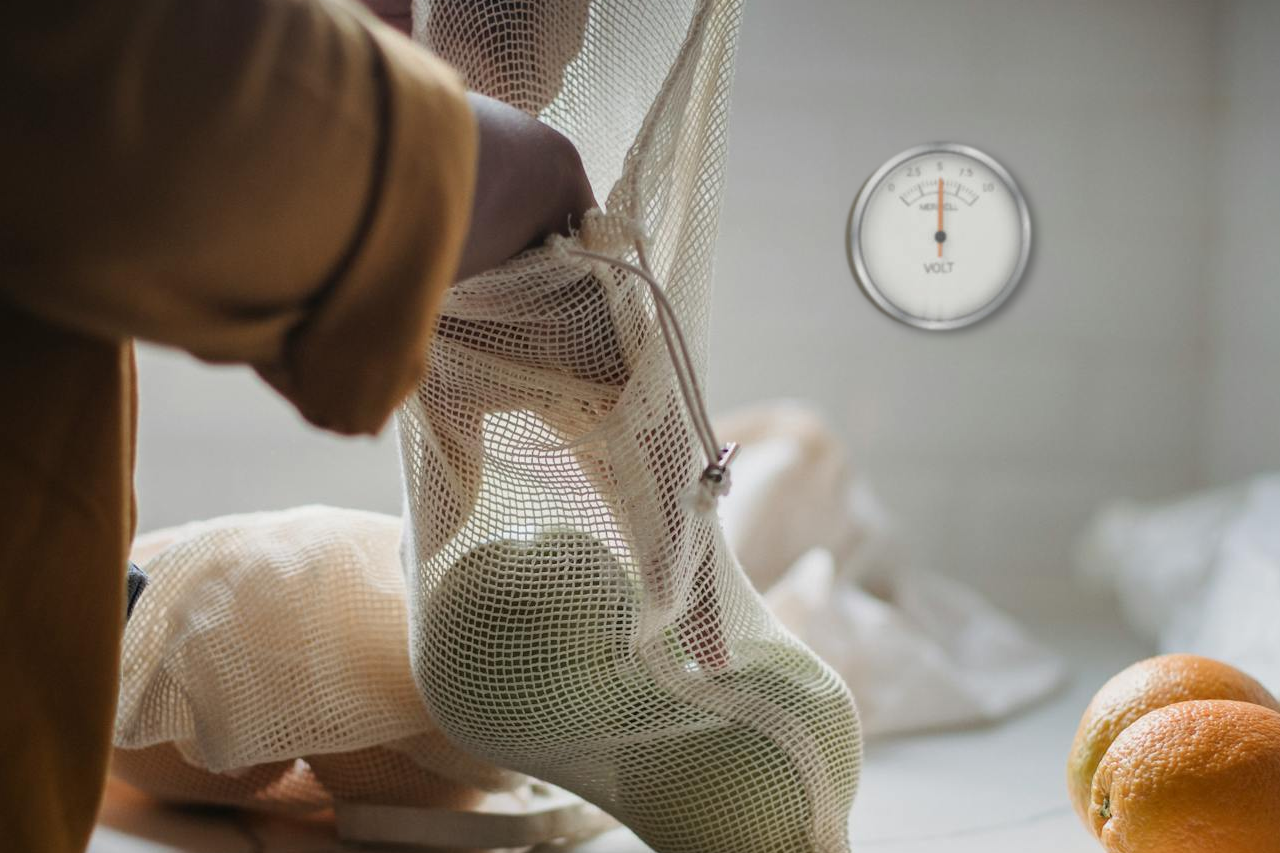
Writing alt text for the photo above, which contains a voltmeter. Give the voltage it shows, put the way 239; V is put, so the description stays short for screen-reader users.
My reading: 5; V
